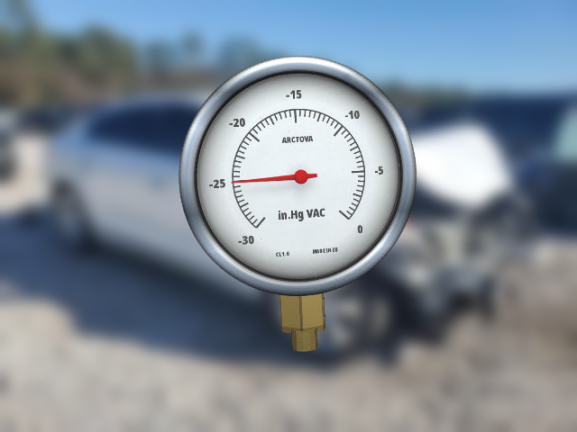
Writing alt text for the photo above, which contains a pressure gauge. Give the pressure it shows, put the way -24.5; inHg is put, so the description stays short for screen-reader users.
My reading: -25; inHg
